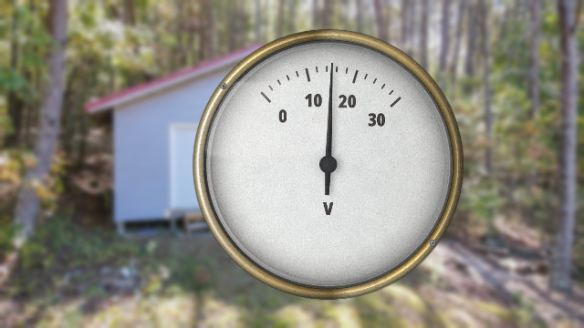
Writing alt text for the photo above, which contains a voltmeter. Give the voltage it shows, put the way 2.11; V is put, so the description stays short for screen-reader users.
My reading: 15; V
